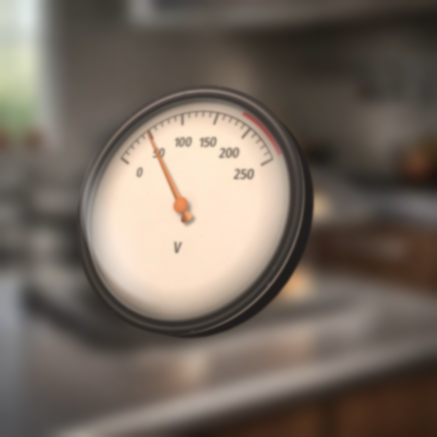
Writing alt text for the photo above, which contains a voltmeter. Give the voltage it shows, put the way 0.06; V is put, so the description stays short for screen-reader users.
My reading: 50; V
